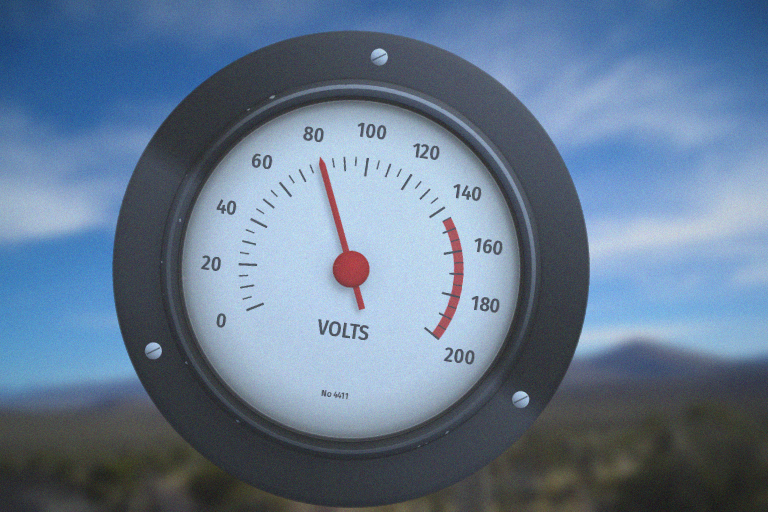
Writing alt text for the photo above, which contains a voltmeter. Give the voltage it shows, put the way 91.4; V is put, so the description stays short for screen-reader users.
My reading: 80; V
